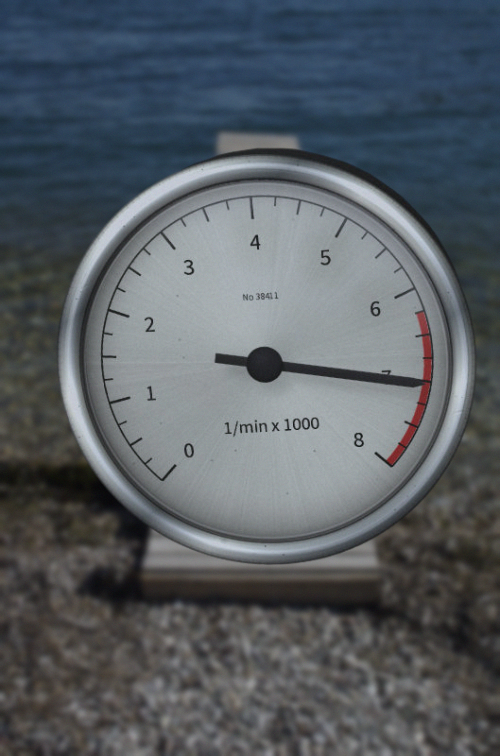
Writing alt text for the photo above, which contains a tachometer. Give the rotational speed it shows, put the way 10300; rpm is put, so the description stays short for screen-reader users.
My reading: 7000; rpm
